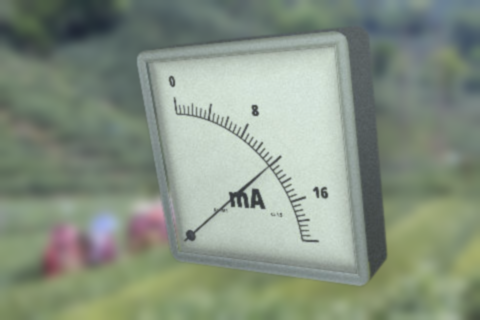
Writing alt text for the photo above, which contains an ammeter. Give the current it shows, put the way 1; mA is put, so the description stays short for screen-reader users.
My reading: 12; mA
